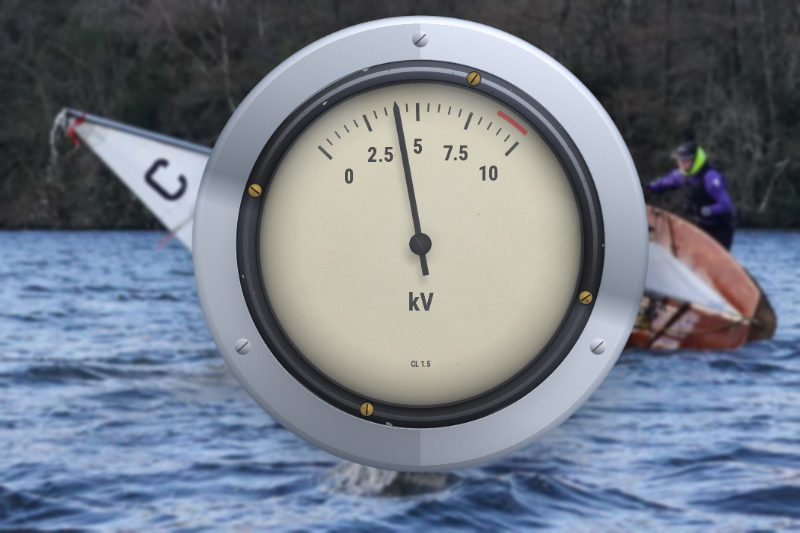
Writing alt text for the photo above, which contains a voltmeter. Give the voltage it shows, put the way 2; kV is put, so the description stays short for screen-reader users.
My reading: 4; kV
